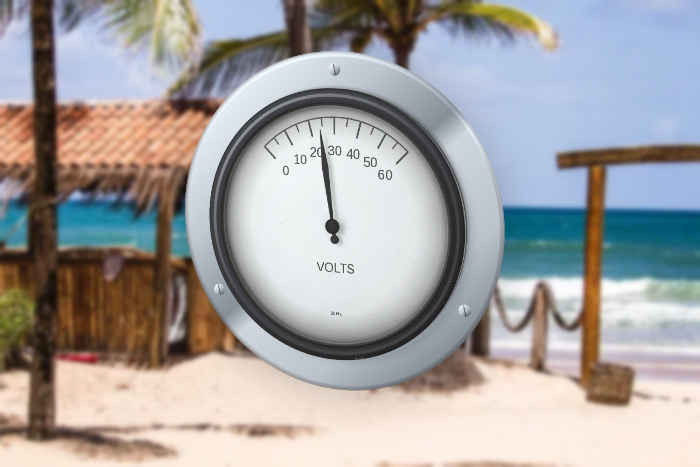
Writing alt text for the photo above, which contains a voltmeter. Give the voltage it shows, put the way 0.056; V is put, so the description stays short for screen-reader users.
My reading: 25; V
